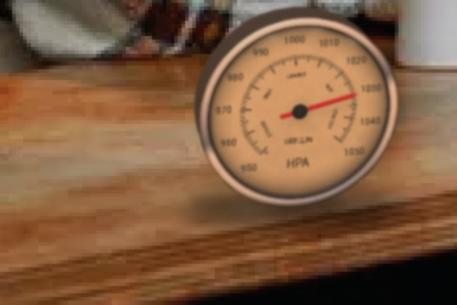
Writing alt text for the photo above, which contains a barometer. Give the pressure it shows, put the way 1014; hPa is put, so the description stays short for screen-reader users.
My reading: 1030; hPa
